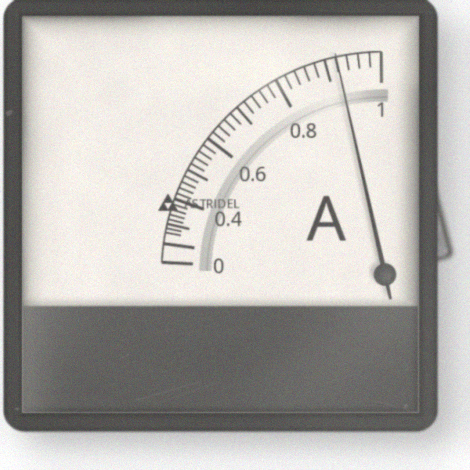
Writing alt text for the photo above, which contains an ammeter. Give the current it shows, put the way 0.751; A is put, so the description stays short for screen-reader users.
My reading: 0.92; A
